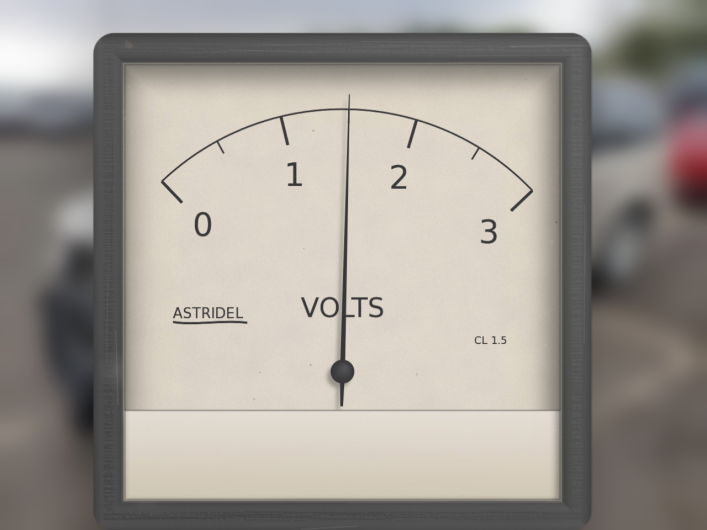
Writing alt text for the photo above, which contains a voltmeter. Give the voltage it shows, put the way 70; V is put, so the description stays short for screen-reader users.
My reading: 1.5; V
